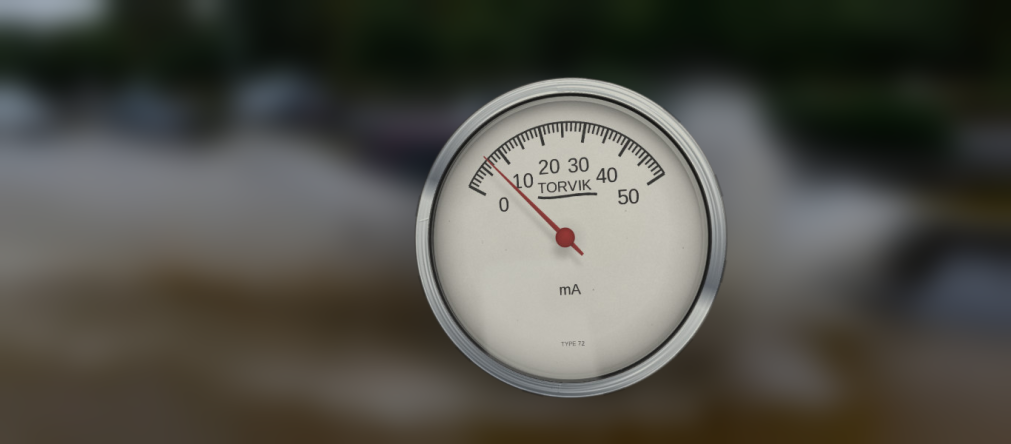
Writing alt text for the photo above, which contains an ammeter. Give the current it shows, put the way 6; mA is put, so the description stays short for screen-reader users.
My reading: 7; mA
